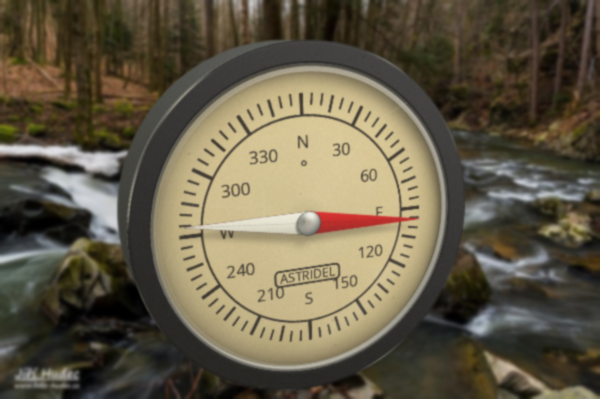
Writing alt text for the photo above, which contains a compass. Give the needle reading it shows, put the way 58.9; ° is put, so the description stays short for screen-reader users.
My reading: 95; °
